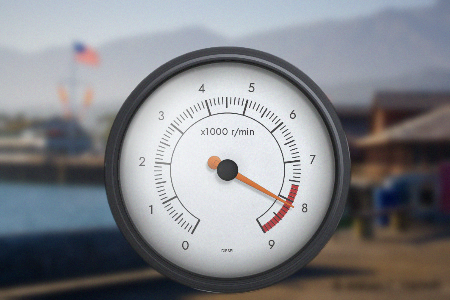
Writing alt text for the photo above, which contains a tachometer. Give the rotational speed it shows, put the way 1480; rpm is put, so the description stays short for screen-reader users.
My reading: 8100; rpm
